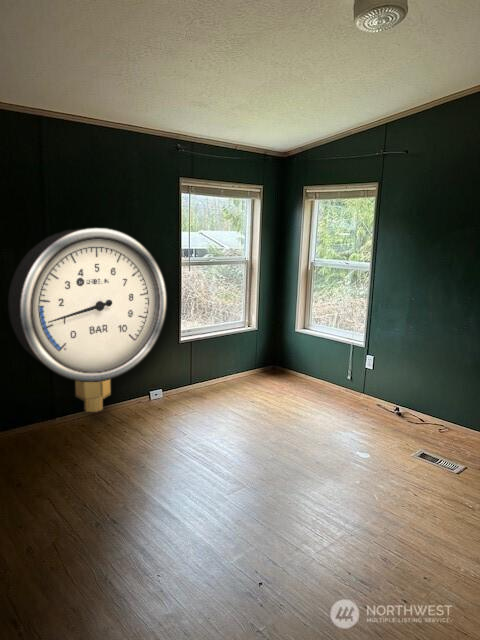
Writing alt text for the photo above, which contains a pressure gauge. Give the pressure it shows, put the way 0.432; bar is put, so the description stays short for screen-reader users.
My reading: 1.2; bar
